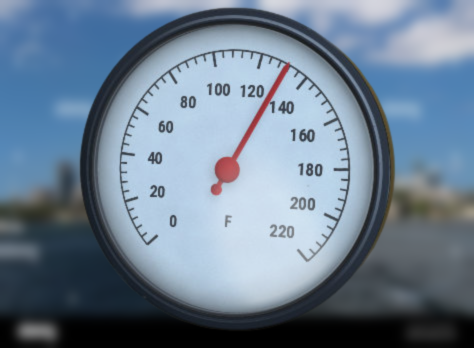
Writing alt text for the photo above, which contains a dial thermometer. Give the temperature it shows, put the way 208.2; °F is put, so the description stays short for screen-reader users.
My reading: 132; °F
